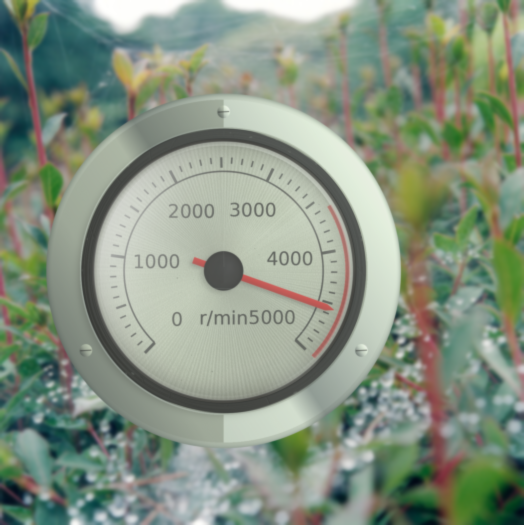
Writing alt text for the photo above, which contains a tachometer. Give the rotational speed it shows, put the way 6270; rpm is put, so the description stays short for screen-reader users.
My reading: 4550; rpm
